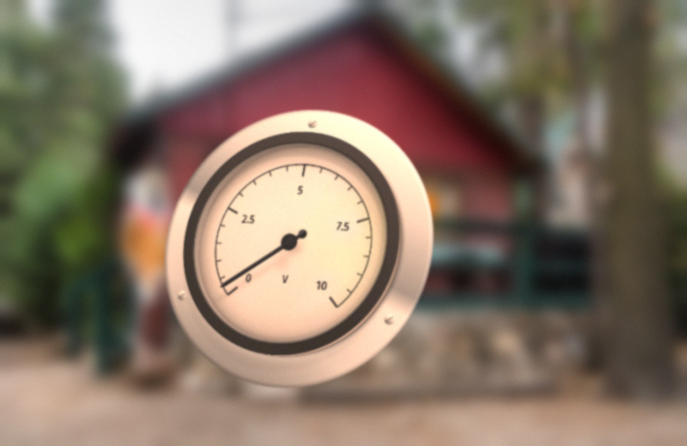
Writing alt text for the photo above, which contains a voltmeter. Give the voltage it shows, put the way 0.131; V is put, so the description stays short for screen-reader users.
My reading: 0.25; V
